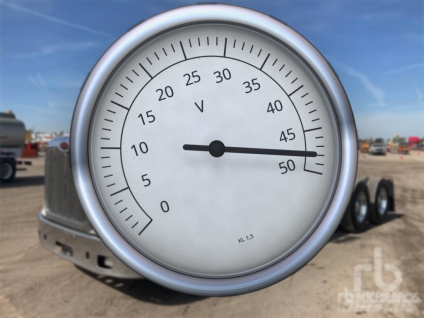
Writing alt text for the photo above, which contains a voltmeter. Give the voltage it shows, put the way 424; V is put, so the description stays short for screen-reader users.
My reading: 48; V
